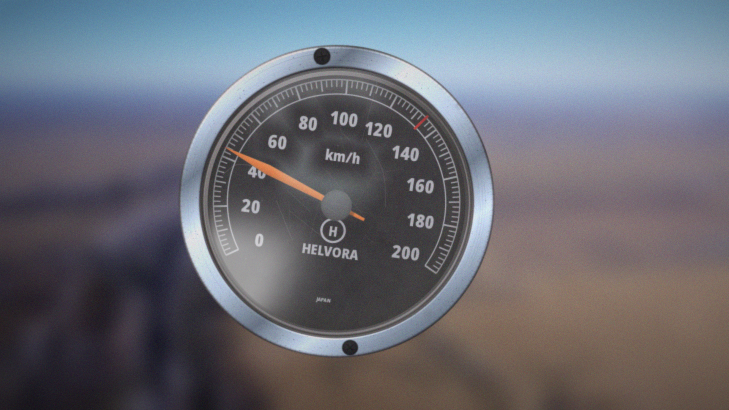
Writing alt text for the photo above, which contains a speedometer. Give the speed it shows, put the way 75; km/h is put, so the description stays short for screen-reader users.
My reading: 44; km/h
